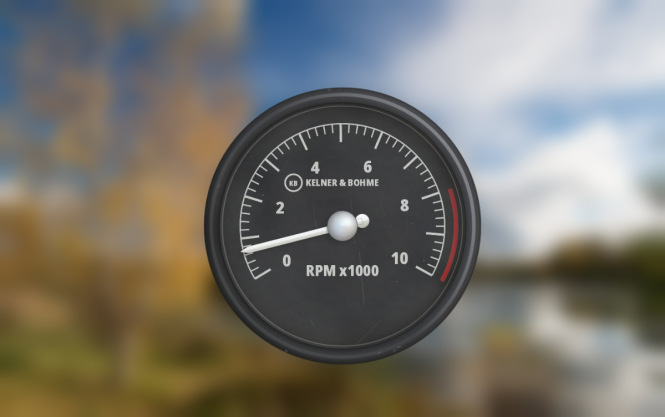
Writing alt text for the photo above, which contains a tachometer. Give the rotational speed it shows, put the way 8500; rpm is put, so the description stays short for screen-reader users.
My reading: 700; rpm
